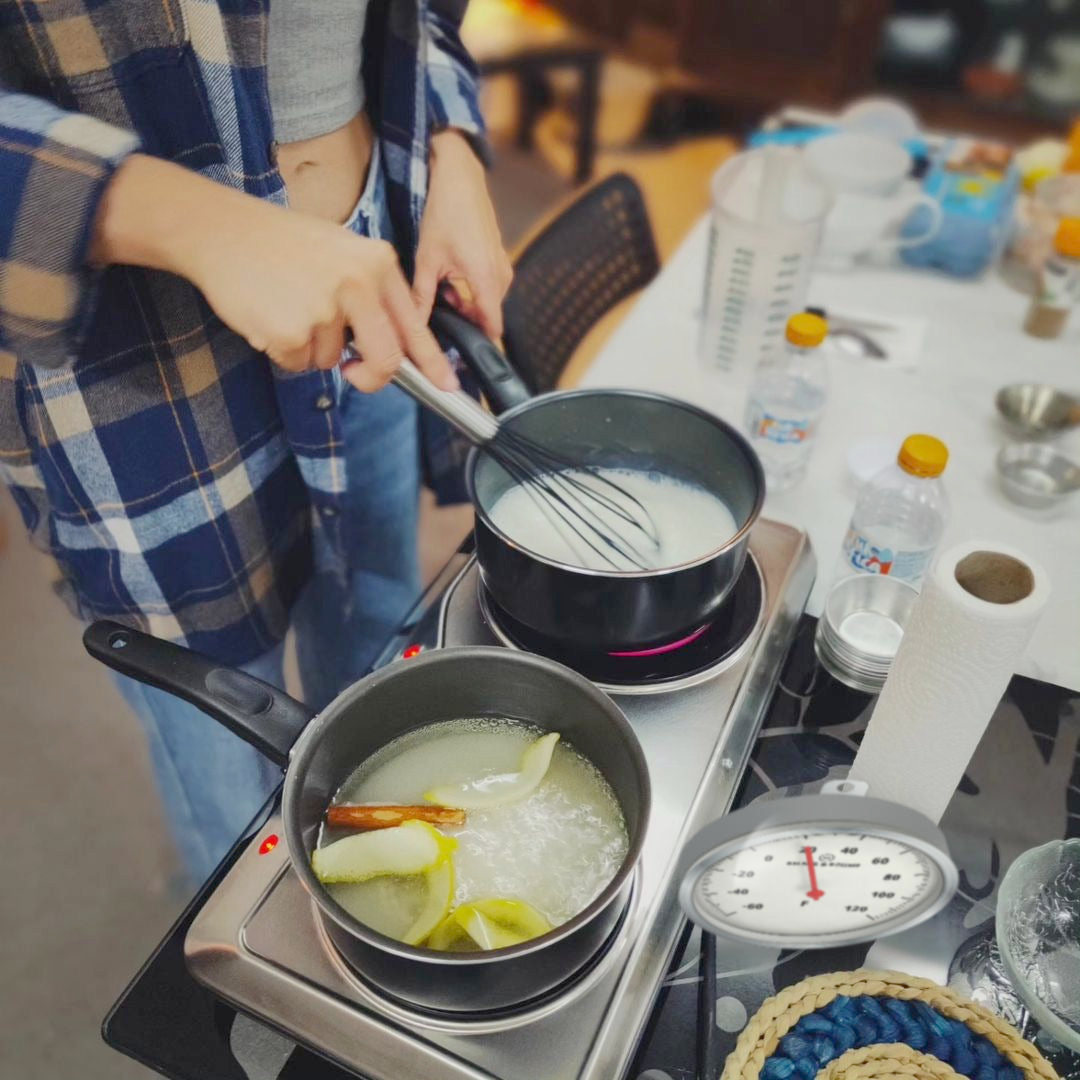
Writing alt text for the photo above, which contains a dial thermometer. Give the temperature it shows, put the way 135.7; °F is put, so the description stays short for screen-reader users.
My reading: 20; °F
